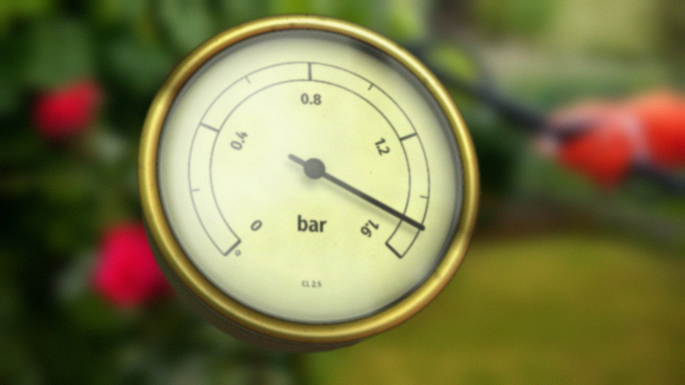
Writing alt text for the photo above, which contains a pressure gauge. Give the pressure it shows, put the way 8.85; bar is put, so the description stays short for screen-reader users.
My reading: 1.5; bar
